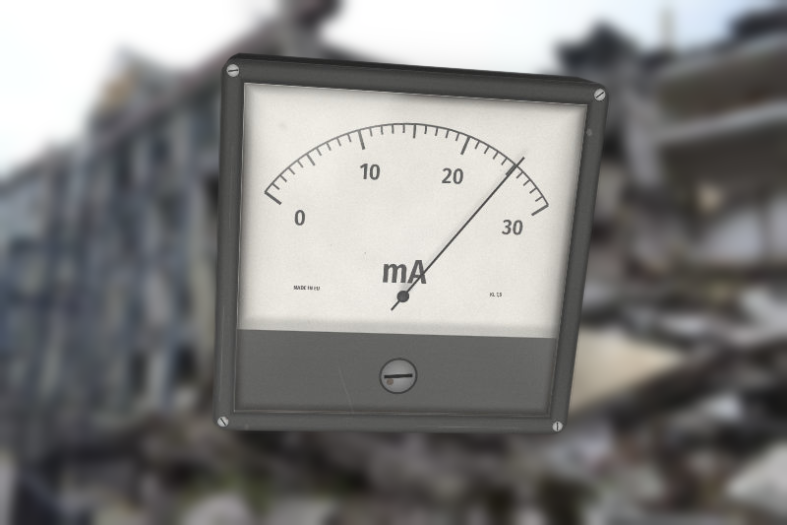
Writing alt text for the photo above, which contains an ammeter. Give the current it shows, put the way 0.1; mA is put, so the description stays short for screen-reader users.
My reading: 25; mA
